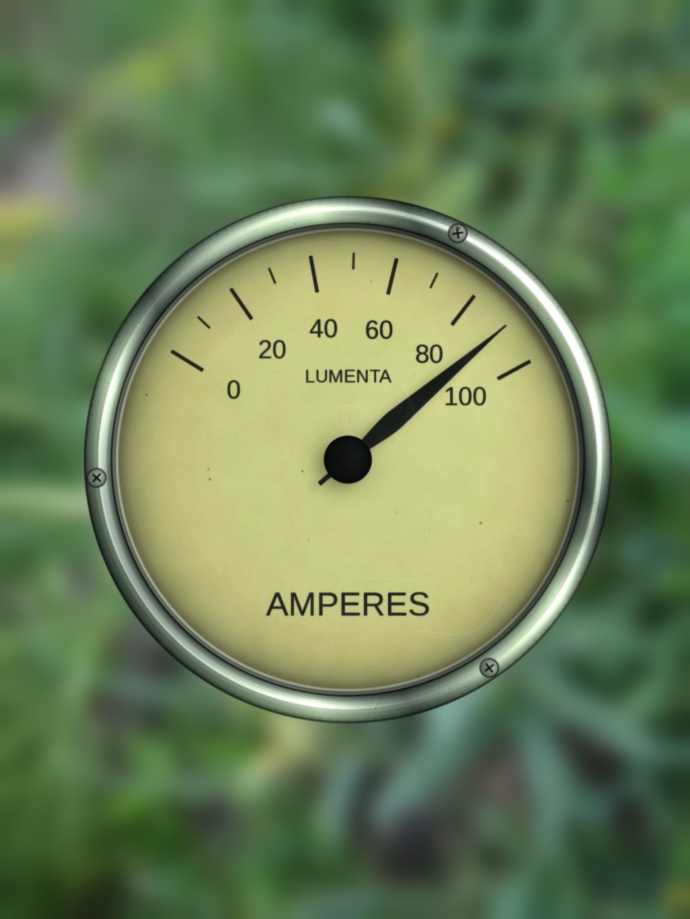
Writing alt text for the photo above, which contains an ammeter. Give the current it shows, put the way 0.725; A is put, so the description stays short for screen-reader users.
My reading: 90; A
